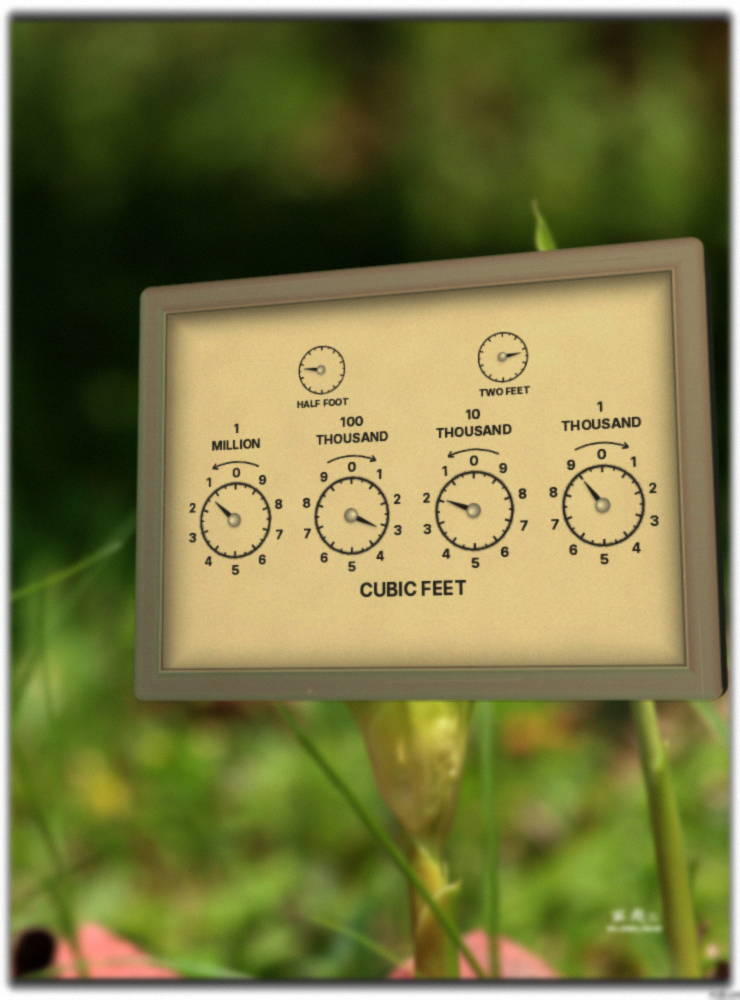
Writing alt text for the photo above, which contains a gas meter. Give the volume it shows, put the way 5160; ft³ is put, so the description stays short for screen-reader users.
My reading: 131900; ft³
